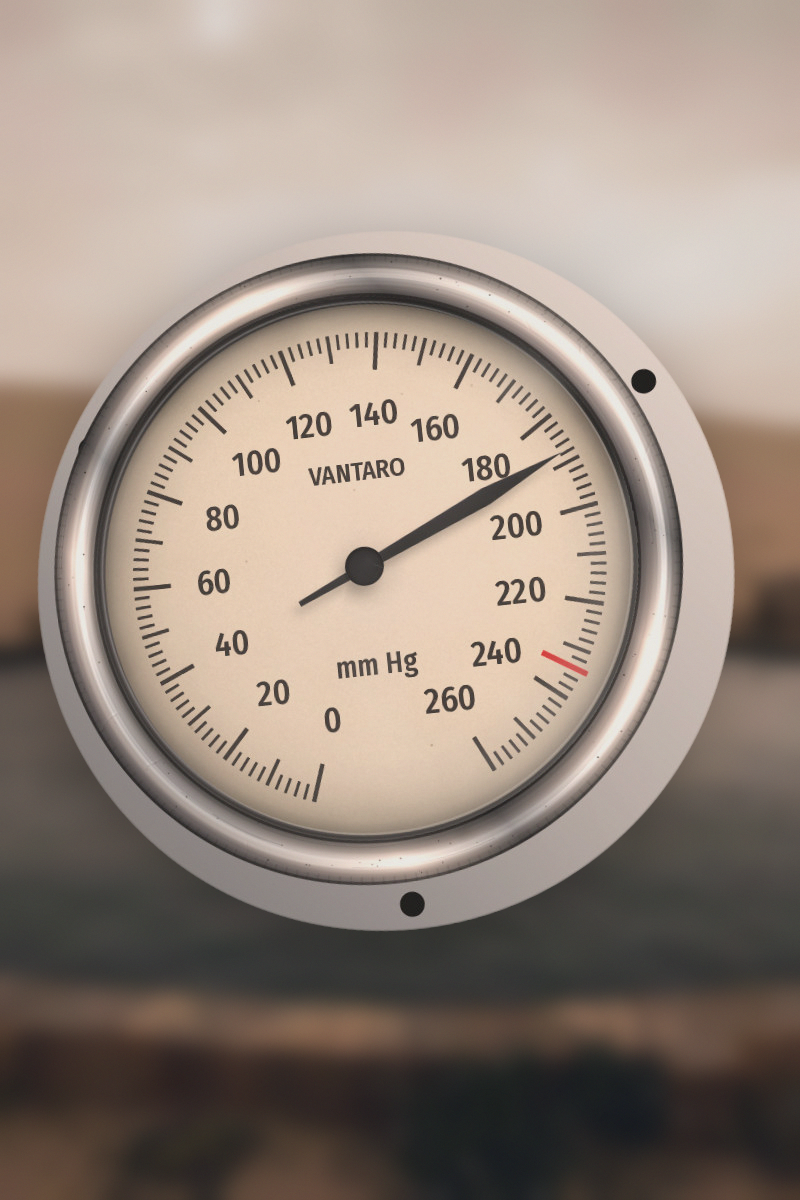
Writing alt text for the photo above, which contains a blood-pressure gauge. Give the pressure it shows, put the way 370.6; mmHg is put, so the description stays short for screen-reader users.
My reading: 188; mmHg
